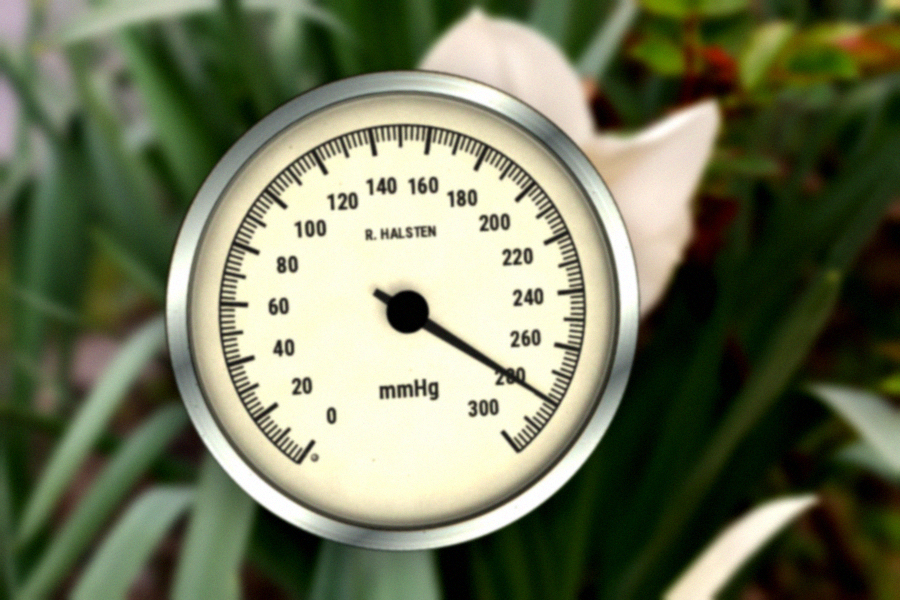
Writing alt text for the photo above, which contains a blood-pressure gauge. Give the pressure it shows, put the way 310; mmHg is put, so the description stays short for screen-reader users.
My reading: 280; mmHg
